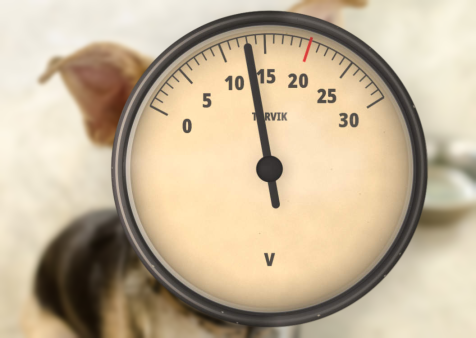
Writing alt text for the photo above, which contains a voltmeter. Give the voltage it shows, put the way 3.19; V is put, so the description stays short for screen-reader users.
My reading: 13; V
